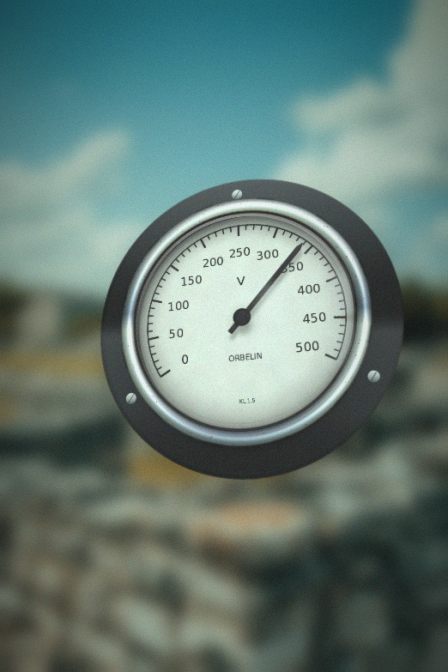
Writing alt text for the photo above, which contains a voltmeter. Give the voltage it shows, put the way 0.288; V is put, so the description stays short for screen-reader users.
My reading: 340; V
